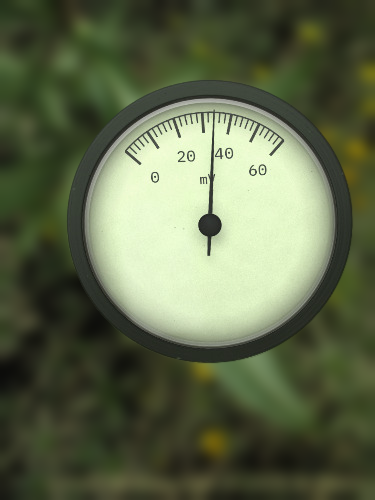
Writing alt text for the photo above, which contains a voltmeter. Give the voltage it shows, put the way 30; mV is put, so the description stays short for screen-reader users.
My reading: 34; mV
